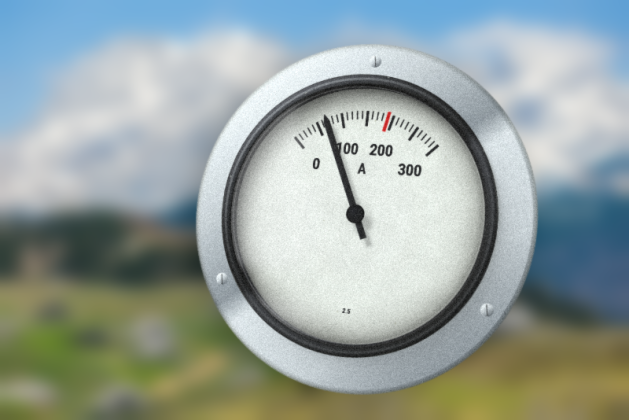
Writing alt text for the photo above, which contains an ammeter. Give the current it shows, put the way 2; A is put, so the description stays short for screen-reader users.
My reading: 70; A
